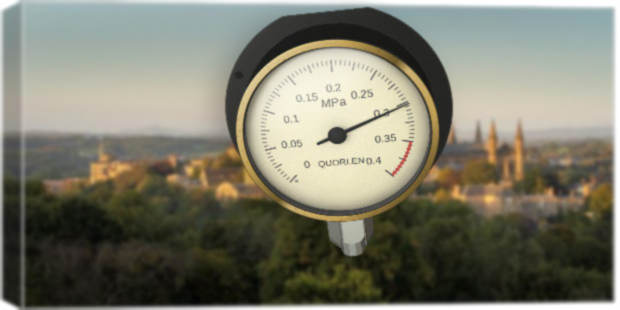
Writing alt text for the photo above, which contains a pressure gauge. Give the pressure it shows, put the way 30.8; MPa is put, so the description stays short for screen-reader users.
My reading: 0.3; MPa
